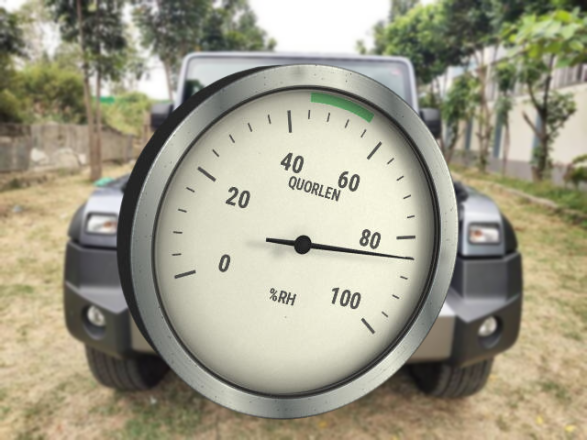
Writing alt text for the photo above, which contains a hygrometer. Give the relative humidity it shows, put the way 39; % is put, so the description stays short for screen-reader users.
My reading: 84; %
